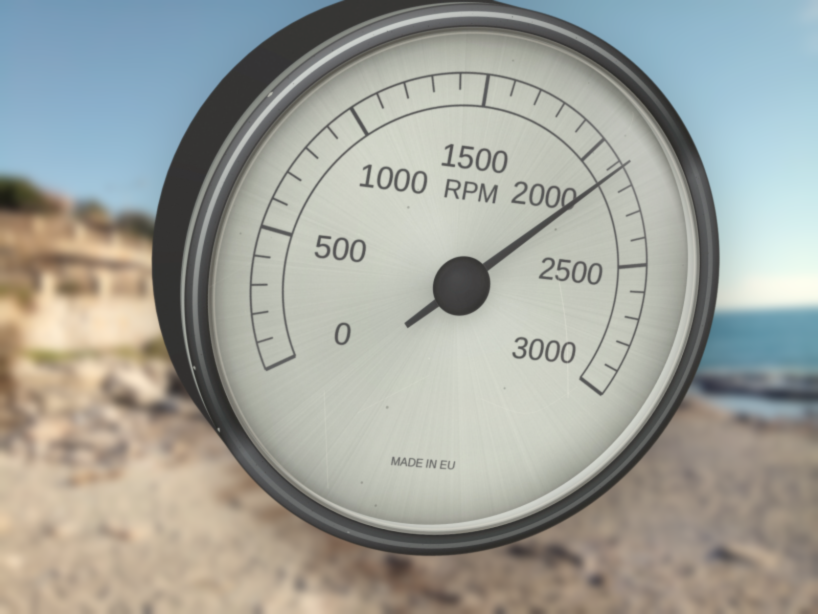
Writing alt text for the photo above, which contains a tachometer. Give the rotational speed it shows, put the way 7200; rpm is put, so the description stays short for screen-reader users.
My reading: 2100; rpm
